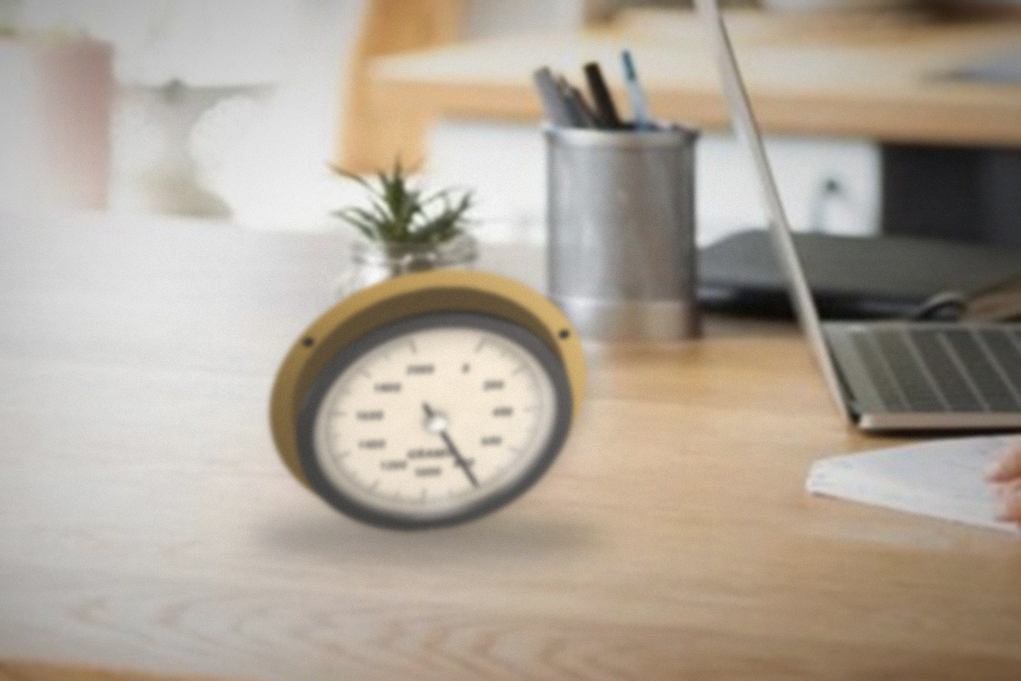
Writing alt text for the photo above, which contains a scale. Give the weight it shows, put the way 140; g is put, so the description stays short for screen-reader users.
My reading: 800; g
